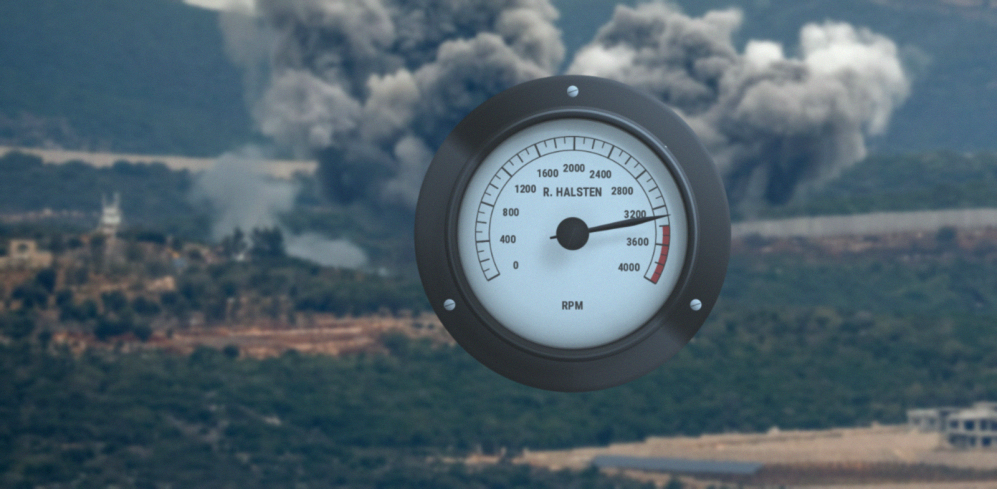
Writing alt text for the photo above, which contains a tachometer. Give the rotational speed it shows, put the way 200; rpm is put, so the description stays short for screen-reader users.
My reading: 3300; rpm
